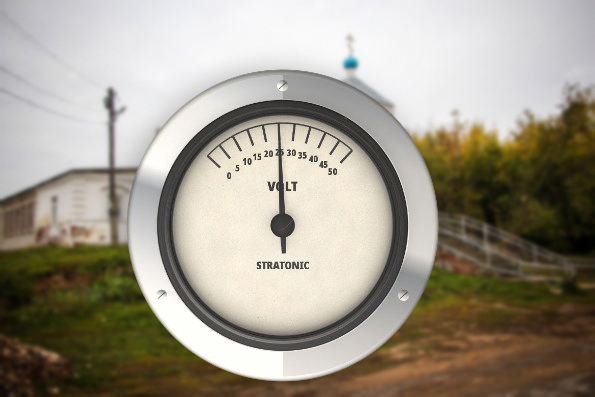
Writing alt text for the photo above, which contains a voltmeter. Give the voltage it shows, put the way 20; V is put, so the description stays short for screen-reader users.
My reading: 25; V
